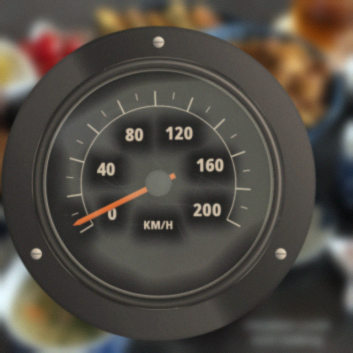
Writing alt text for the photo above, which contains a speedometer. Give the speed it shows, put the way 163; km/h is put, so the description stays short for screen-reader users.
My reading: 5; km/h
